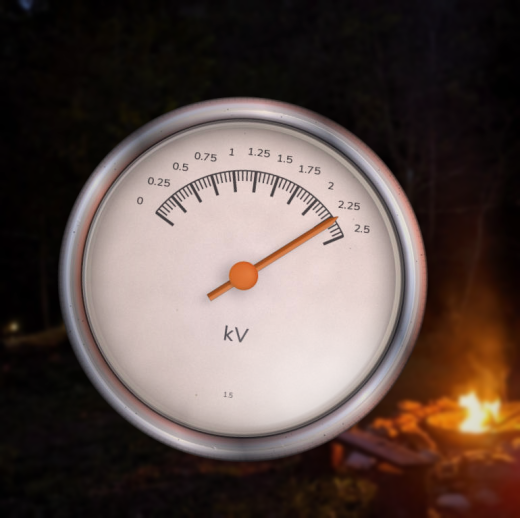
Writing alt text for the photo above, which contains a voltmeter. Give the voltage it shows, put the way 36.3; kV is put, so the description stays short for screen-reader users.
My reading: 2.3; kV
